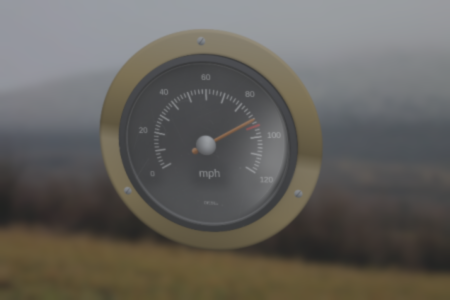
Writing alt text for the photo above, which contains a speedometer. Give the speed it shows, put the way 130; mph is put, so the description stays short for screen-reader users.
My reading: 90; mph
